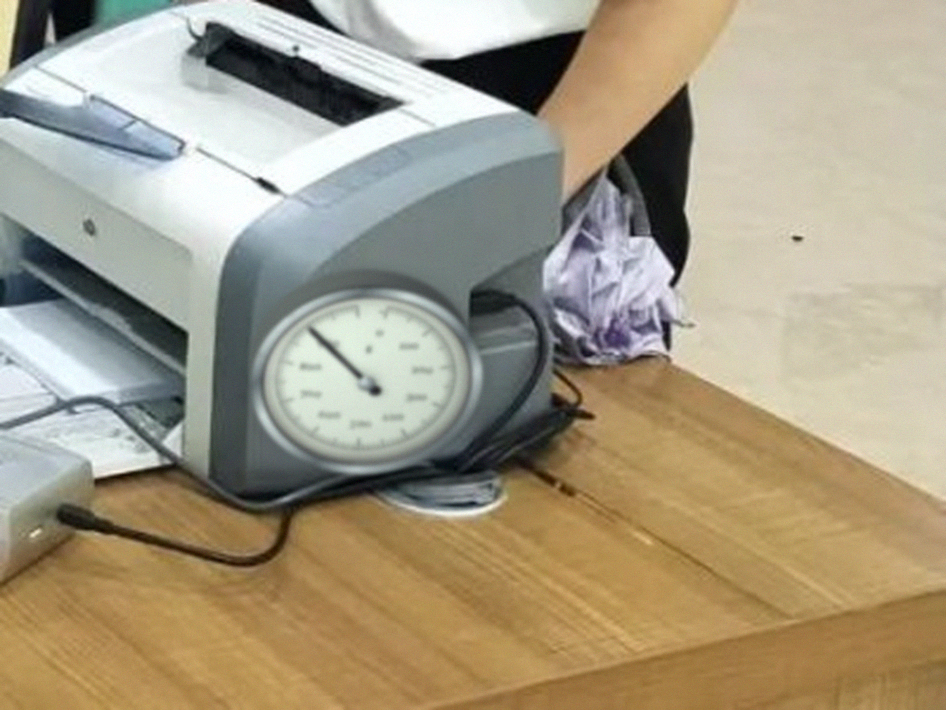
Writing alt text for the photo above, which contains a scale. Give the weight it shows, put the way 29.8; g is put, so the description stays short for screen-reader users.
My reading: 900; g
